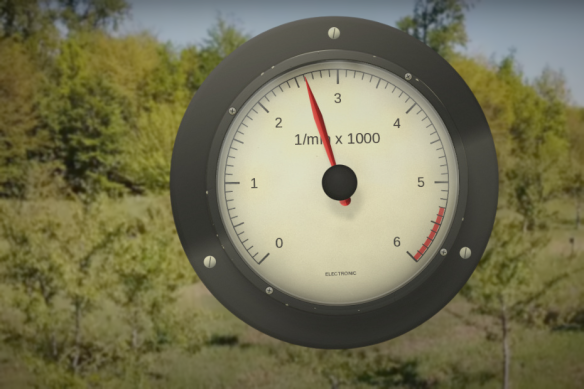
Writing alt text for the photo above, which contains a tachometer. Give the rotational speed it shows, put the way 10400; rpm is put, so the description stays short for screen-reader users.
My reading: 2600; rpm
